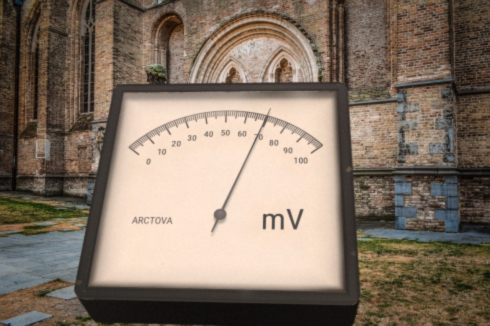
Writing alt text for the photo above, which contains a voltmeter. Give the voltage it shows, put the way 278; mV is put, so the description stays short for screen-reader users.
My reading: 70; mV
